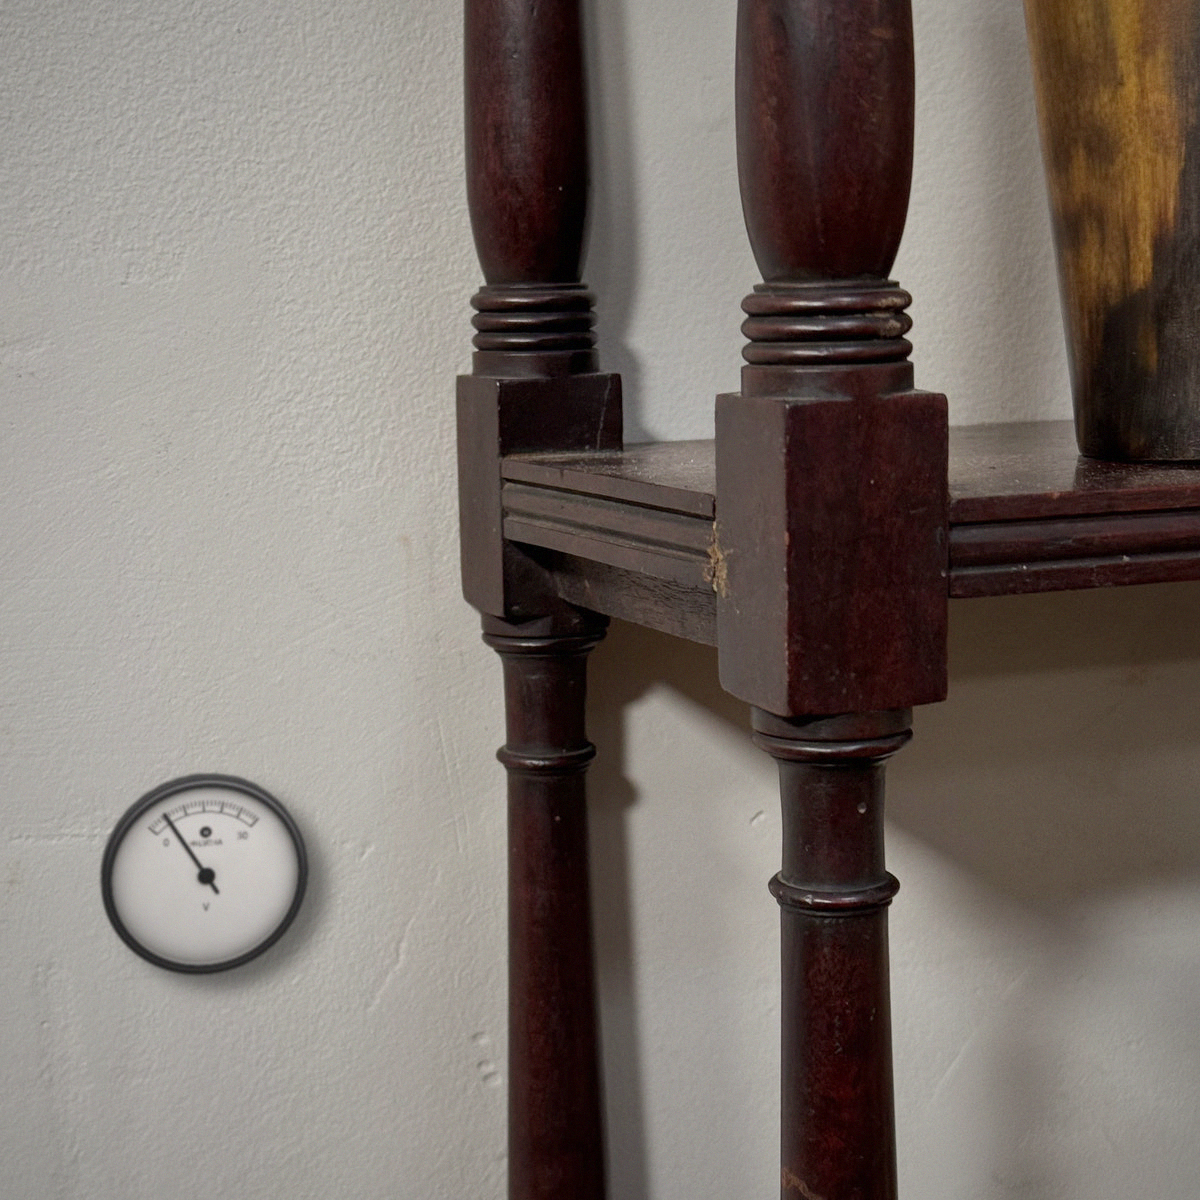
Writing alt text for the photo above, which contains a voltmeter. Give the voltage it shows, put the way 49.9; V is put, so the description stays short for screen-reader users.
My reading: 5; V
